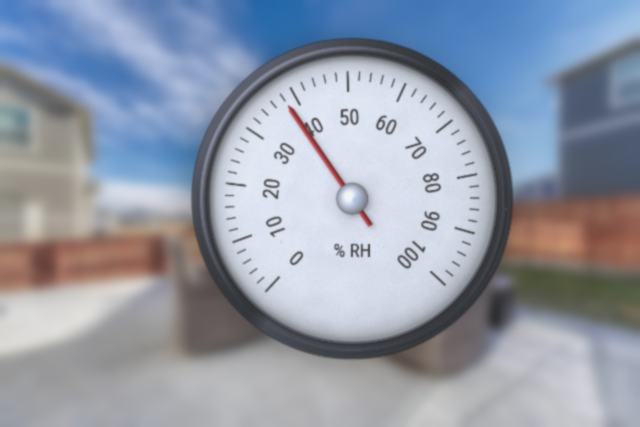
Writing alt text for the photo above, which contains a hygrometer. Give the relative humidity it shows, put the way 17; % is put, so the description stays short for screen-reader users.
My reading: 38; %
